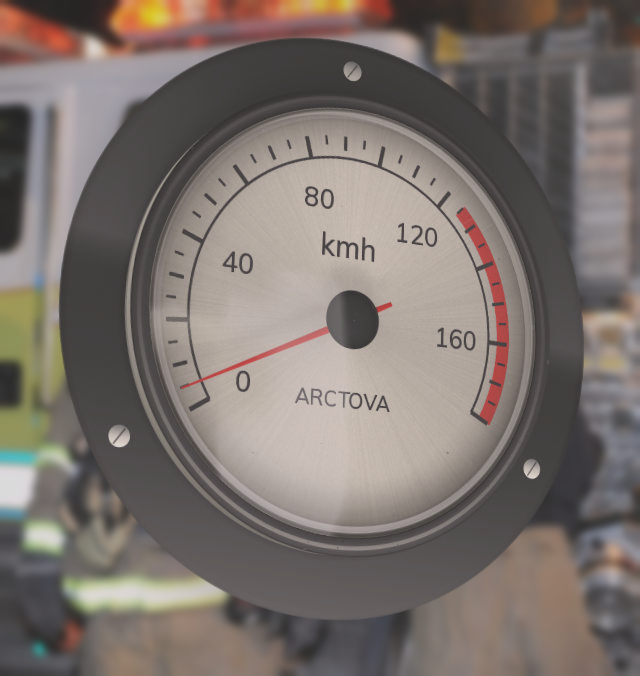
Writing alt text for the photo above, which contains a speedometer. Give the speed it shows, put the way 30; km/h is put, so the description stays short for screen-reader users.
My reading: 5; km/h
